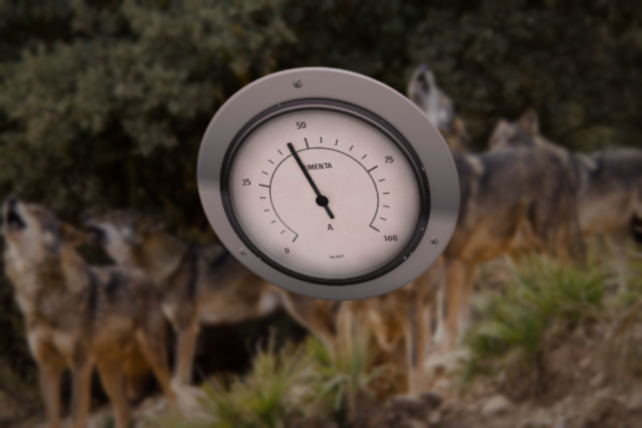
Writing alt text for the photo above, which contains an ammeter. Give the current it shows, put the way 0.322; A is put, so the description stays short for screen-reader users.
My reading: 45; A
